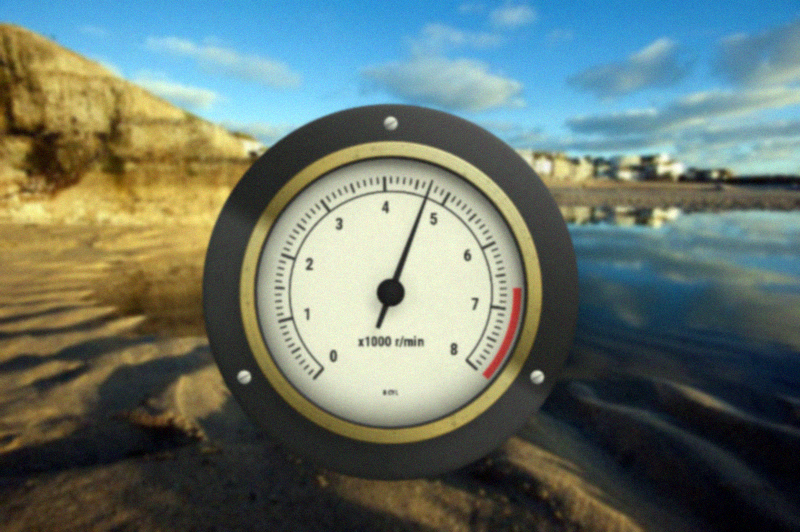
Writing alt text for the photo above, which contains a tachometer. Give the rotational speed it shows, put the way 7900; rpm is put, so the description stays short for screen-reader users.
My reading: 4700; rpm
